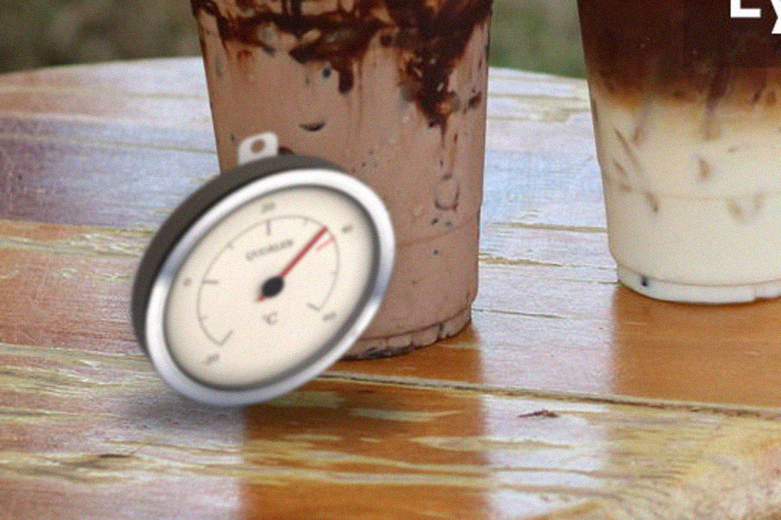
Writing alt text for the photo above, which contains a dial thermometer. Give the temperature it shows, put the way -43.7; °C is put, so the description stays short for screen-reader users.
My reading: 35; °C
